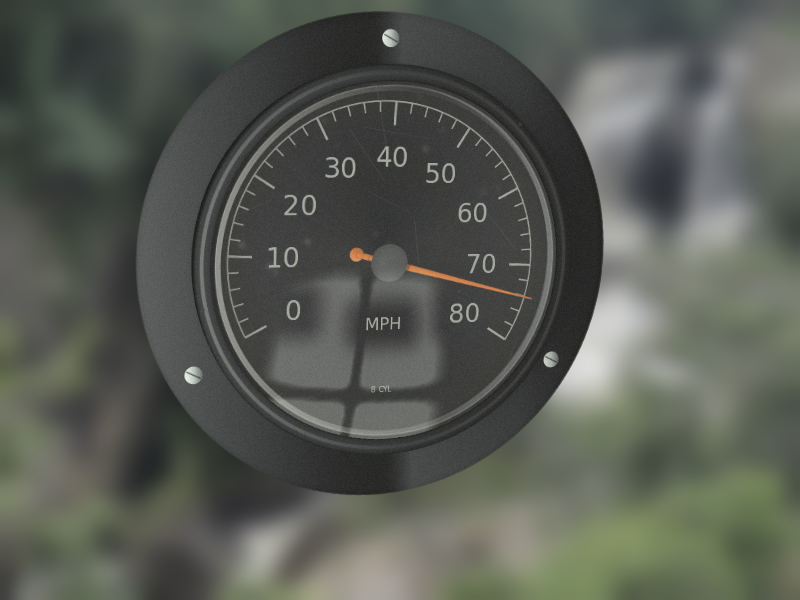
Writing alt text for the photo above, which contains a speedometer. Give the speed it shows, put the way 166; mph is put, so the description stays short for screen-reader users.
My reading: 74; mph
